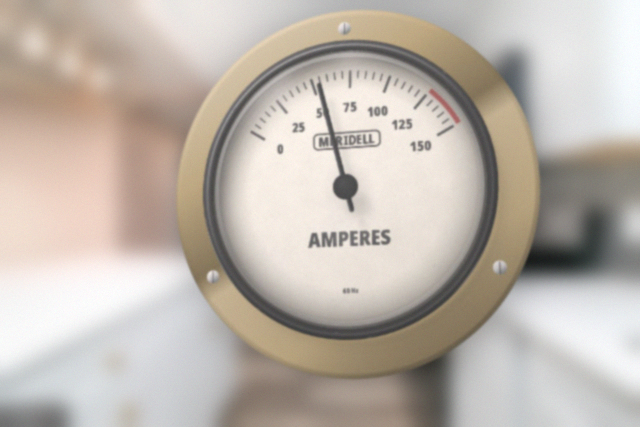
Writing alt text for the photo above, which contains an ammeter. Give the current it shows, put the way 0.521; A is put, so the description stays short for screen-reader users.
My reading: 55; A
